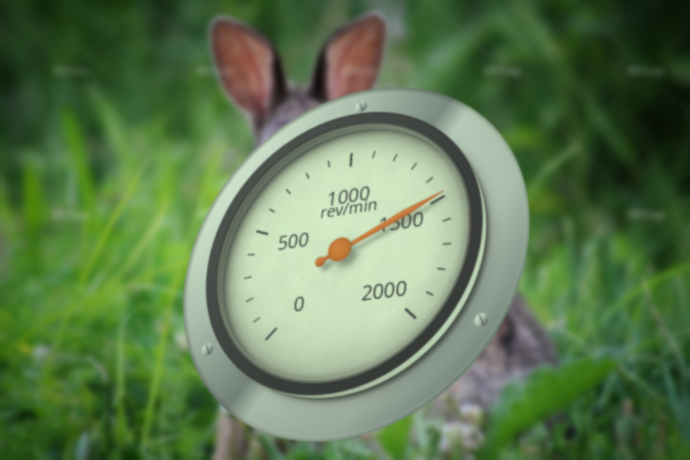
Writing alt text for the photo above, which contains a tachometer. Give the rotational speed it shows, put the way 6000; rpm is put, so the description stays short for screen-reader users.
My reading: 1500; rpm
